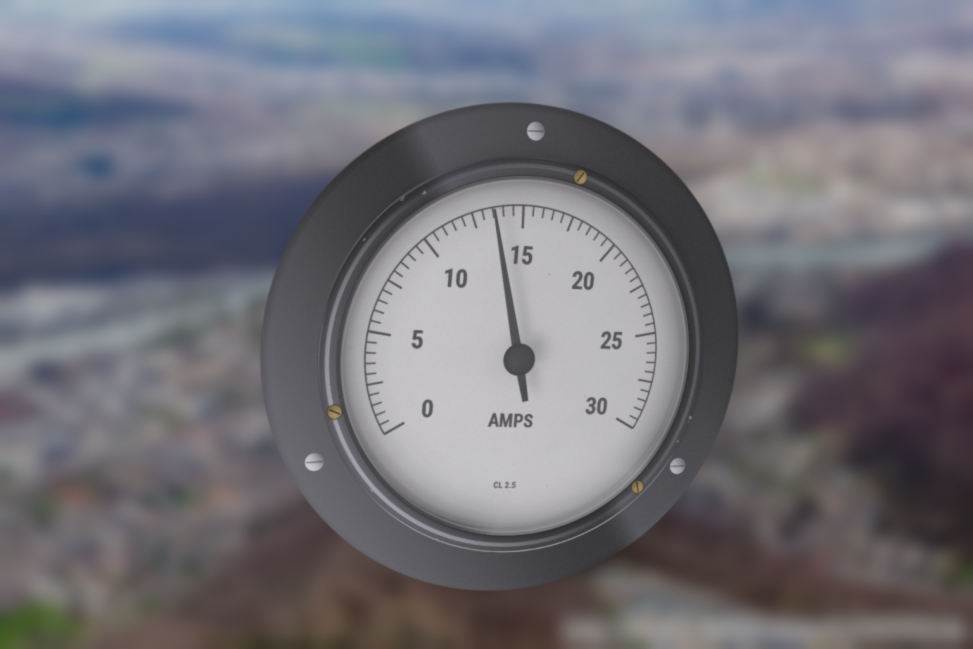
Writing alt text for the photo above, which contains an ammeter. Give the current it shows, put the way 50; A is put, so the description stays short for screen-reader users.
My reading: 13.5; A
